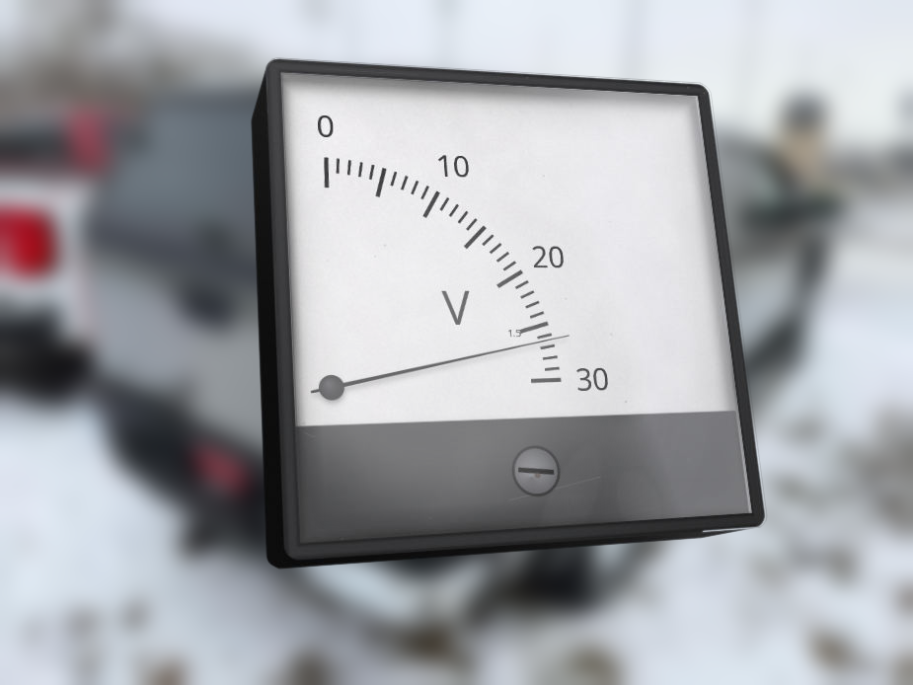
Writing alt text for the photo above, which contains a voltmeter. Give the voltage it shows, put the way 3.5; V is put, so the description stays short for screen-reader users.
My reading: 26.5; V
